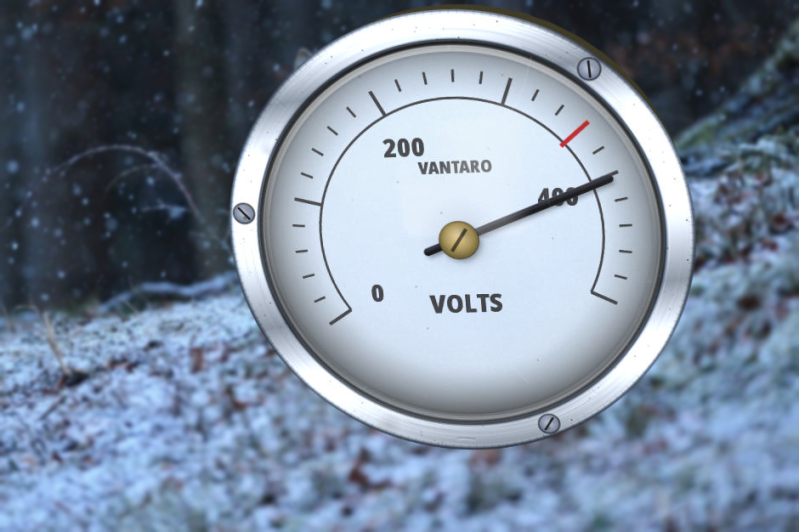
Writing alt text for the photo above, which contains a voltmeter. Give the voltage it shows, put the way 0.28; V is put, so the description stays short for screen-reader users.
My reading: 400; V
